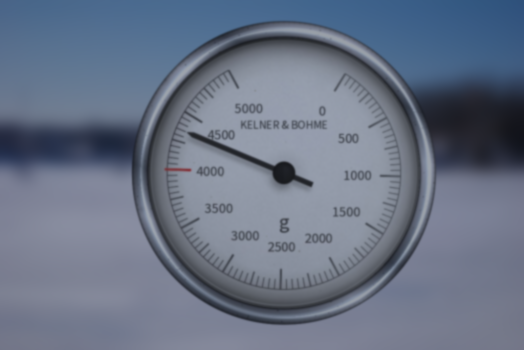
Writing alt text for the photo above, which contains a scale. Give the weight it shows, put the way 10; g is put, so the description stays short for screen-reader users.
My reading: 4350; g
